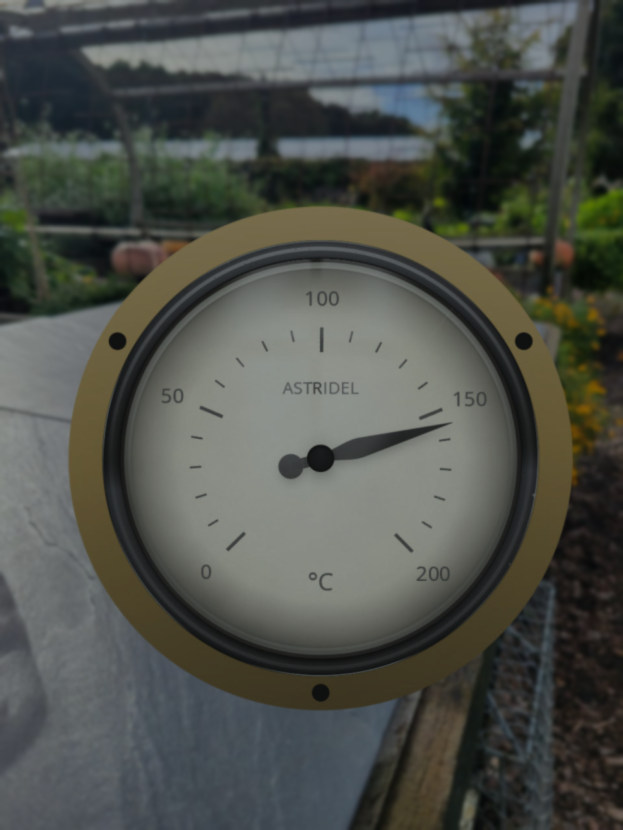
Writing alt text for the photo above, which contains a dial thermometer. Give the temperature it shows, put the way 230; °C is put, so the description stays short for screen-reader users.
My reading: 155; °C
